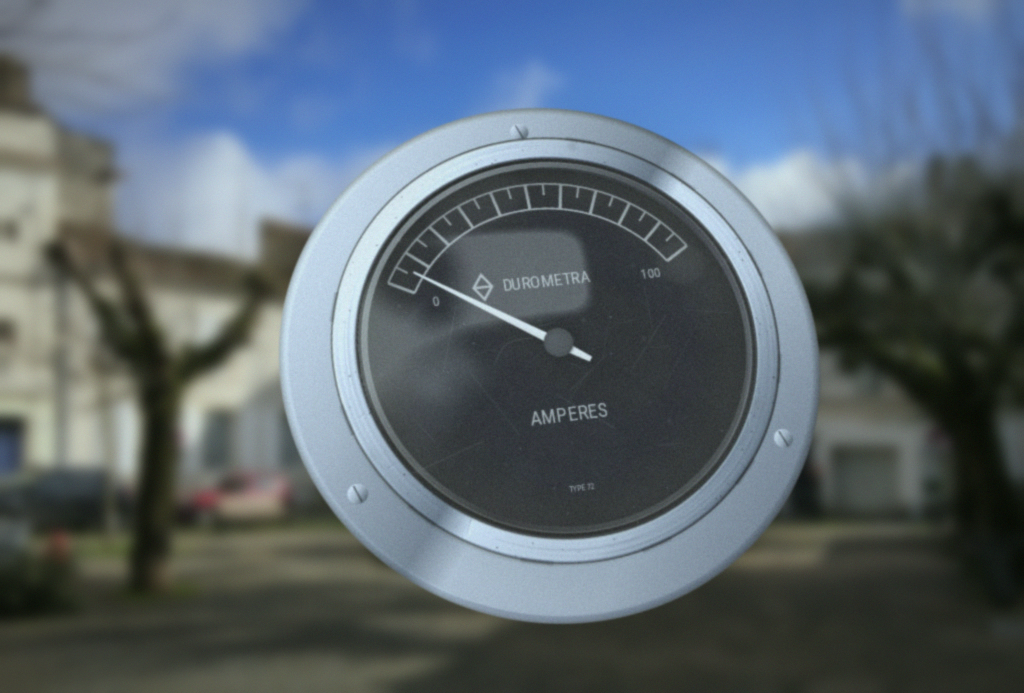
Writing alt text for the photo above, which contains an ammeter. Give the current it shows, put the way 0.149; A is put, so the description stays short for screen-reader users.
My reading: 5; A
